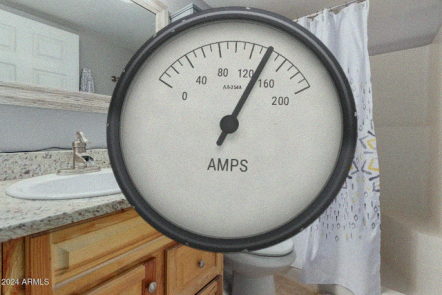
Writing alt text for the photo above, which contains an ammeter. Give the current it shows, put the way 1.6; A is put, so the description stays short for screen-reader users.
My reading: 140; A
